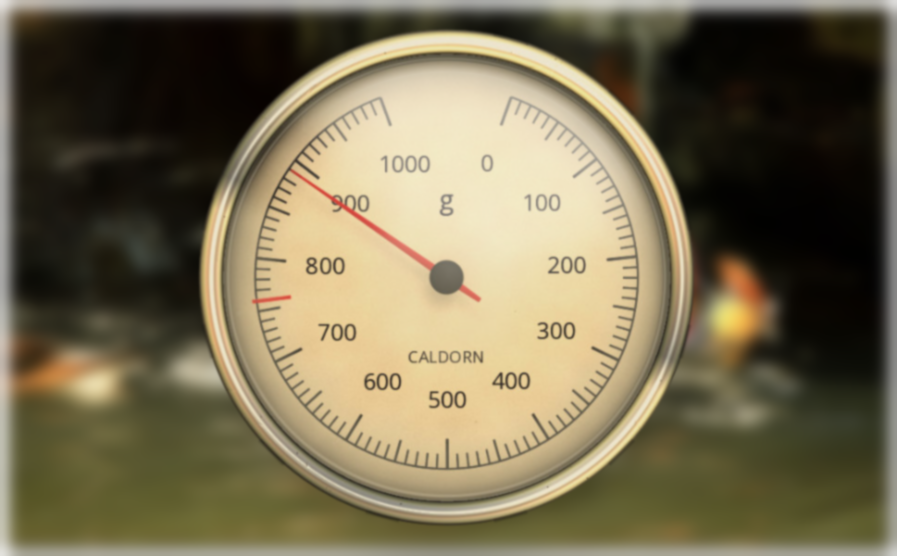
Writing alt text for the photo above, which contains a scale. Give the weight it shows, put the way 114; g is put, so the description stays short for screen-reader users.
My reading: 890; g
